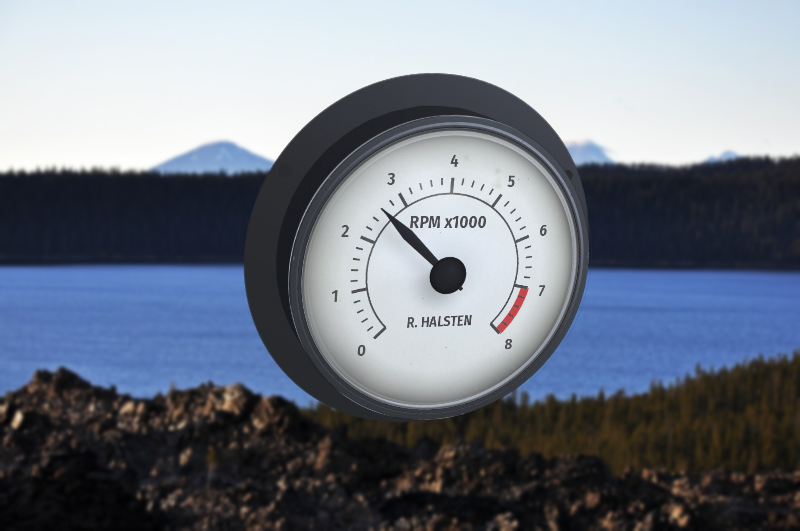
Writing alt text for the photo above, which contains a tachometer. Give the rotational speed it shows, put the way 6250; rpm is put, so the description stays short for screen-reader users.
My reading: 2600; rpm
